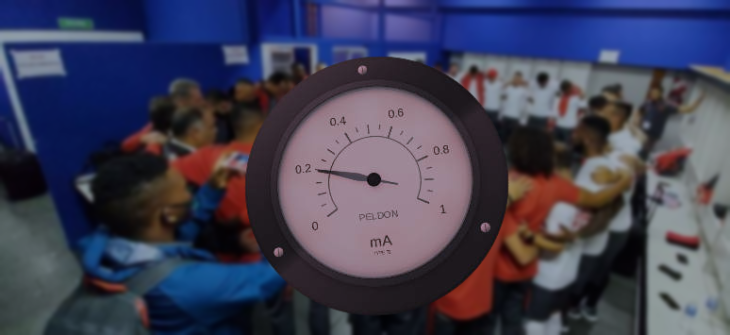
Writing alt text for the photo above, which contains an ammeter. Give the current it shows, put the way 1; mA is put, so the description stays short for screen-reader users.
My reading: 0.2; mA
